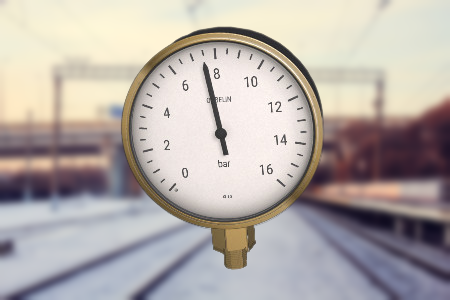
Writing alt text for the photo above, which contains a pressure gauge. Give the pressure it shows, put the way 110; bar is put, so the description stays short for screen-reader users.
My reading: 7.5; bar
